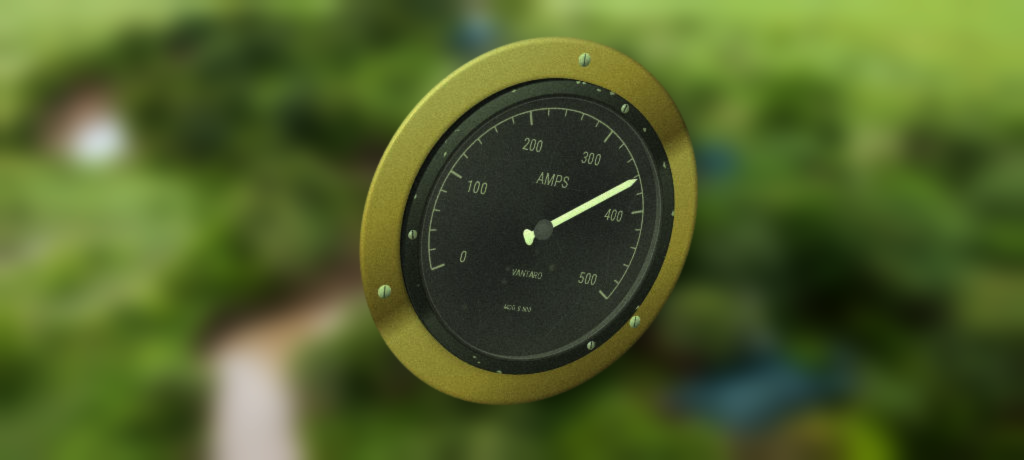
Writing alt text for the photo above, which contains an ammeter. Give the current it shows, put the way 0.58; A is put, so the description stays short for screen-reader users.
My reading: 360; A
